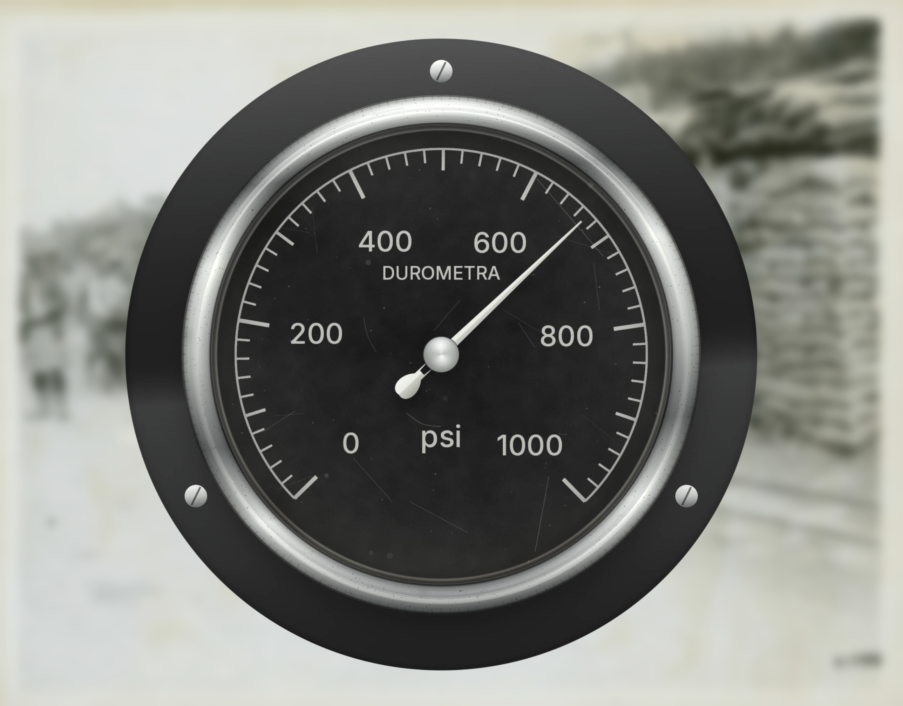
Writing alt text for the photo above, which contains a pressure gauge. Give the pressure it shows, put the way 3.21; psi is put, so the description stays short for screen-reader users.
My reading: 670; psi
